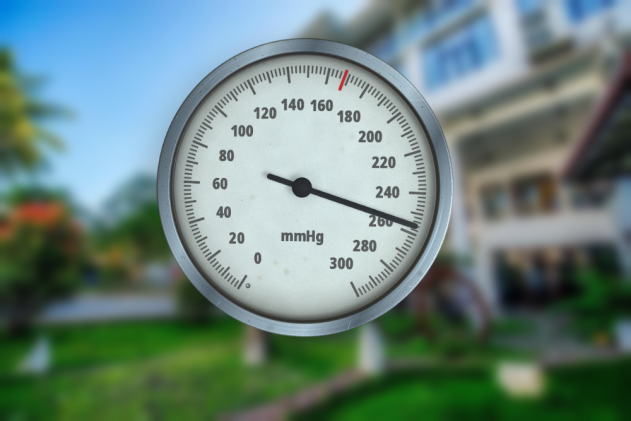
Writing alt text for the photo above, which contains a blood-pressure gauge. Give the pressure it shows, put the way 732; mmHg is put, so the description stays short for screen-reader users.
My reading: 256; mmHg
